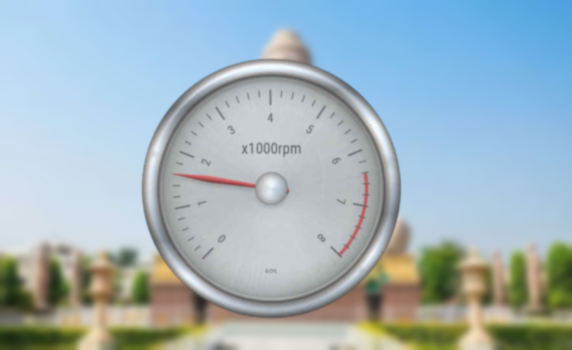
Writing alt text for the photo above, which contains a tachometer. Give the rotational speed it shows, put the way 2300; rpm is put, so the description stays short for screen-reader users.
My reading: 1600; rpm
